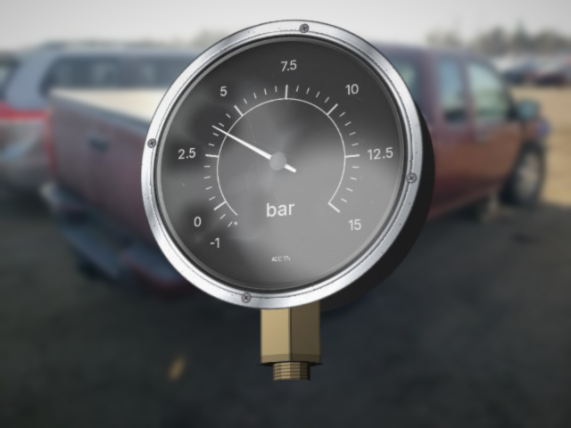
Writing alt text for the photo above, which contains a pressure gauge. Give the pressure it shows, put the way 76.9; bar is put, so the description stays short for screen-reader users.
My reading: 3.75; bar
